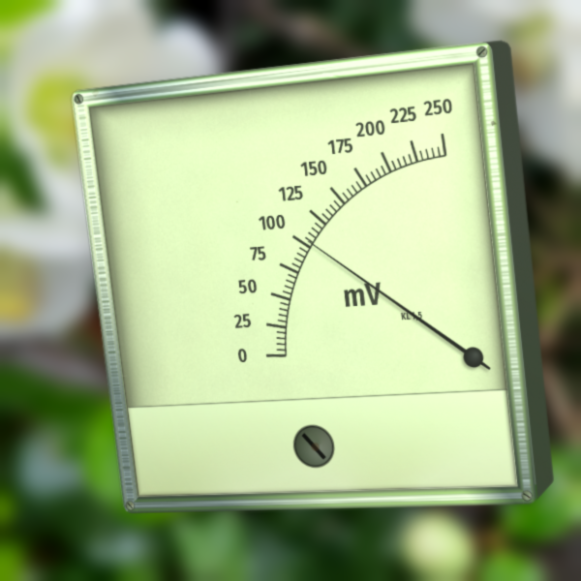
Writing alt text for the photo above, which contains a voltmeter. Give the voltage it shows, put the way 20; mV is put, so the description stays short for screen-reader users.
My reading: 105; mV
